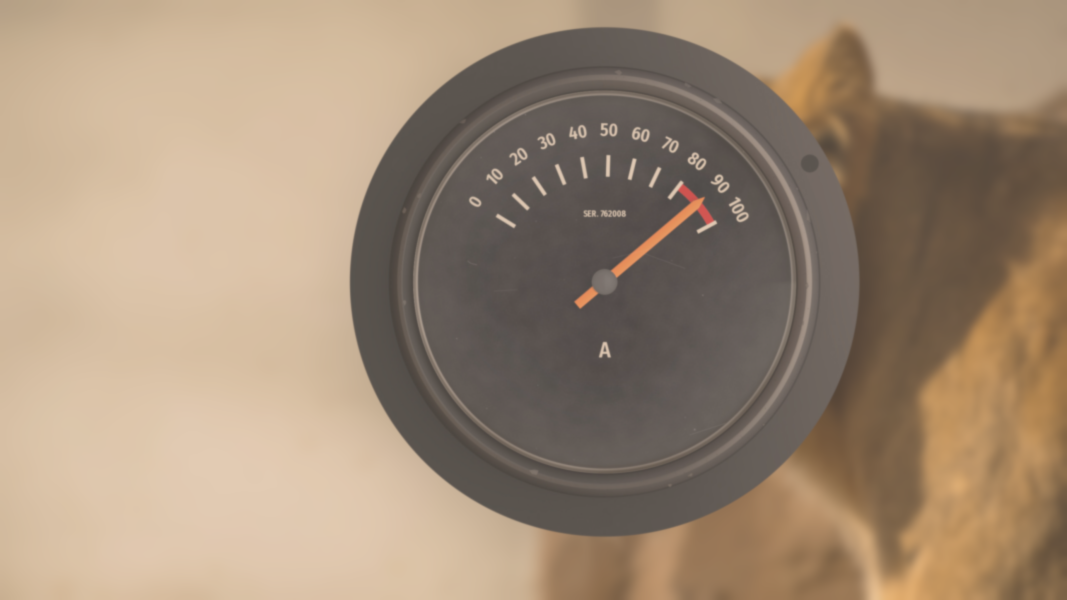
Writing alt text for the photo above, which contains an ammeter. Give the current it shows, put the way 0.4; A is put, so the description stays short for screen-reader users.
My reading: 90; A
